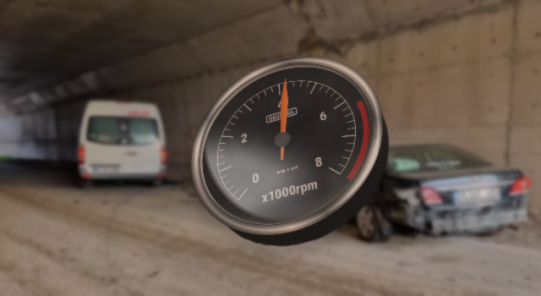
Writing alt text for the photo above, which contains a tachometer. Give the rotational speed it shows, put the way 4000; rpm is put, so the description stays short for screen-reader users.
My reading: 4200; rpm
